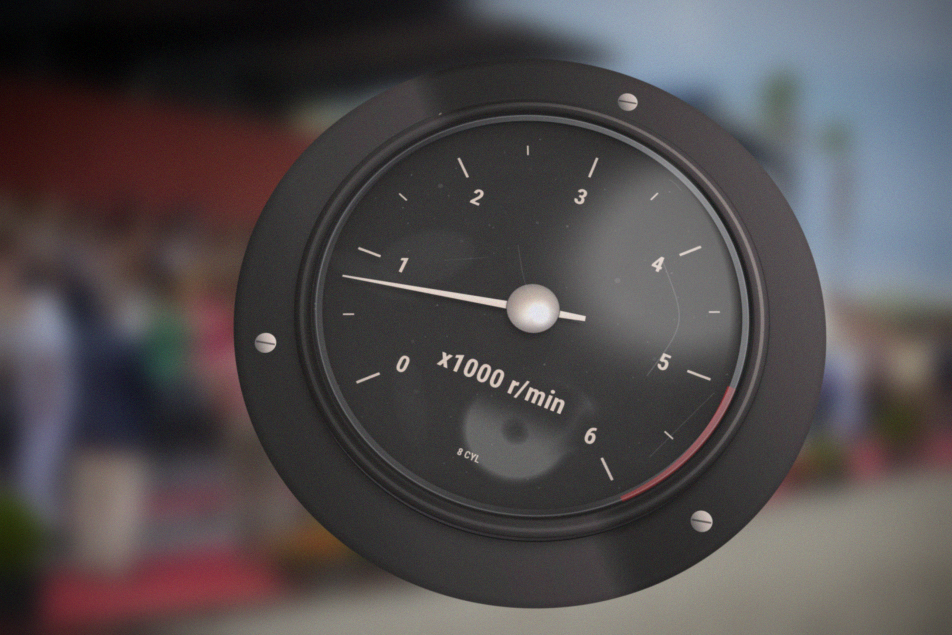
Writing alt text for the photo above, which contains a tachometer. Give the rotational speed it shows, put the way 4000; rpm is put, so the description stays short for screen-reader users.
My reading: 750; rpm
